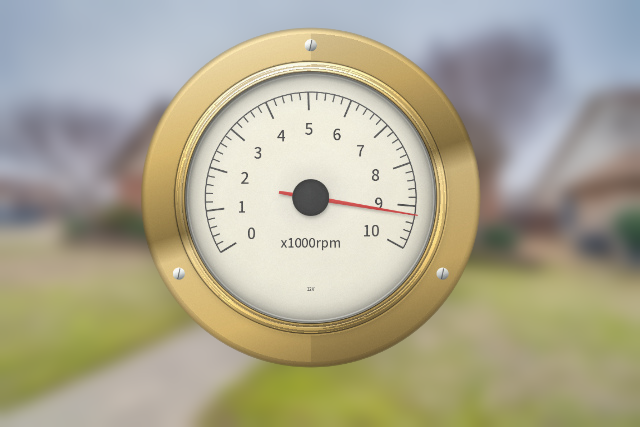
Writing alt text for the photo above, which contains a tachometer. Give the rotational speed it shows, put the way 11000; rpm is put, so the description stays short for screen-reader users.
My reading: 9200; rpm
